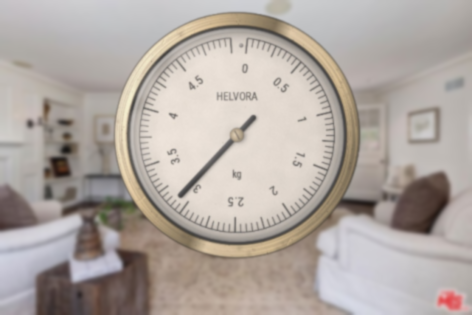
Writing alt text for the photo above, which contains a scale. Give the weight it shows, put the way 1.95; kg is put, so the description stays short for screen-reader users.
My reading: 3.1; kg
